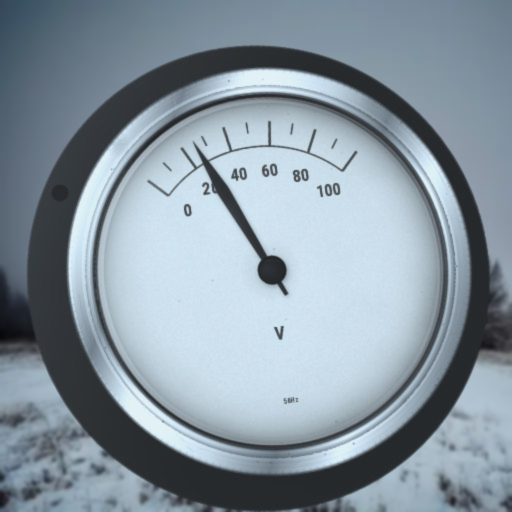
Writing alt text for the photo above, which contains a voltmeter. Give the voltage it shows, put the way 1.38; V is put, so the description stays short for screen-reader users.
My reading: 25; V
